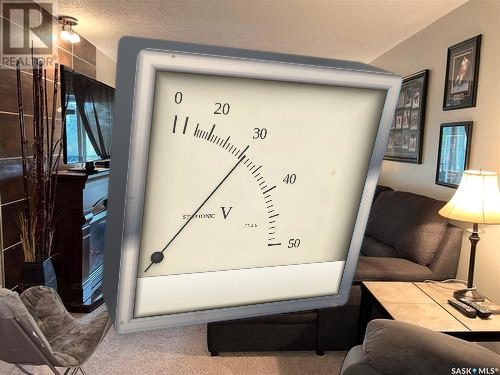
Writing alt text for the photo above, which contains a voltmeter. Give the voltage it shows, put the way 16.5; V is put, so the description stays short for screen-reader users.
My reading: 30; V
